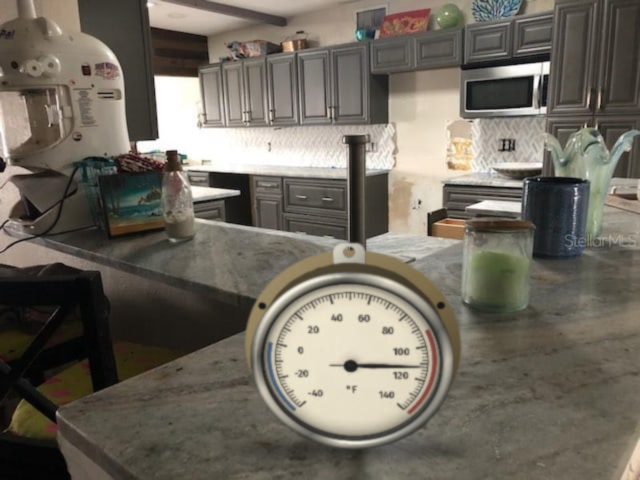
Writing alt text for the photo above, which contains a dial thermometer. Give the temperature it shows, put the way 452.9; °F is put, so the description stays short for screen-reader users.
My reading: 110; °F
